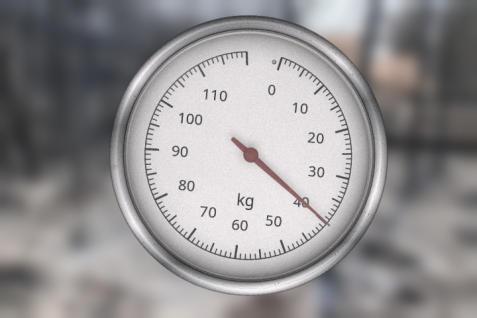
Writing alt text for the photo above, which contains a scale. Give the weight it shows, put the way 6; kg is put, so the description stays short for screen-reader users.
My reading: 40; kg
